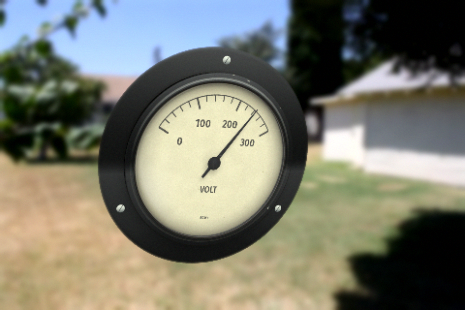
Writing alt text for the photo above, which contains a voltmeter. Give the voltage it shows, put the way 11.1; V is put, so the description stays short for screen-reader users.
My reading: 240; V
